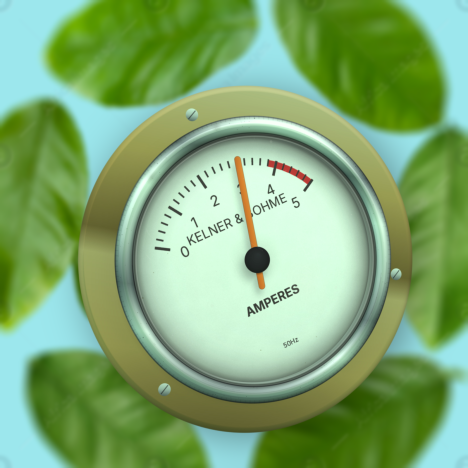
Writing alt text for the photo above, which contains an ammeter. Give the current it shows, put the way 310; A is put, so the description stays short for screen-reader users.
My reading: 3; A
